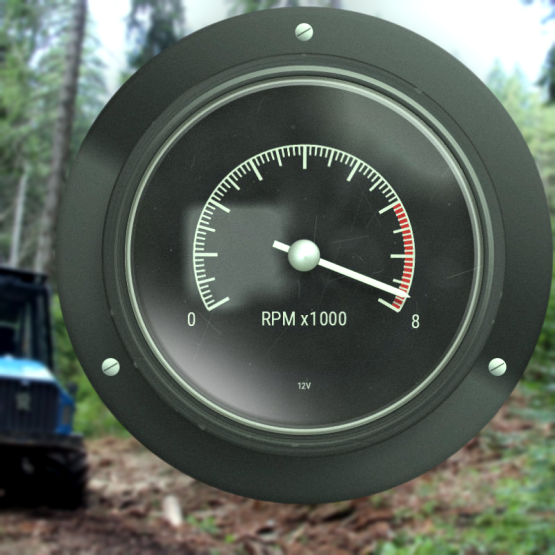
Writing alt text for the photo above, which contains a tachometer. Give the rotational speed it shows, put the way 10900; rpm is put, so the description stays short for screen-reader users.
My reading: 7700; rpm
